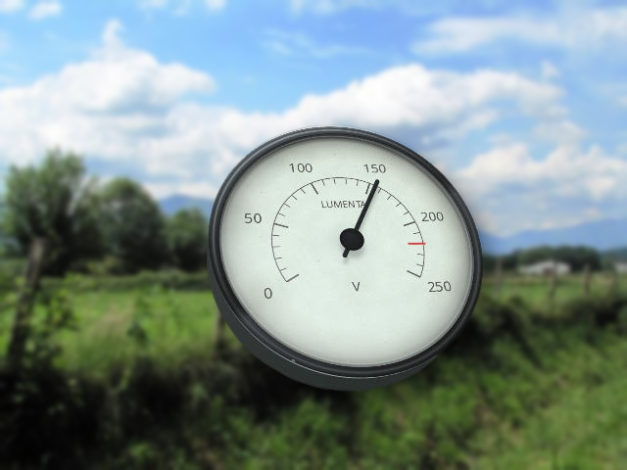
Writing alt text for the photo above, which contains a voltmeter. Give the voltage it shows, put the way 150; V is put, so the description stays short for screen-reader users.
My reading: 155; V
